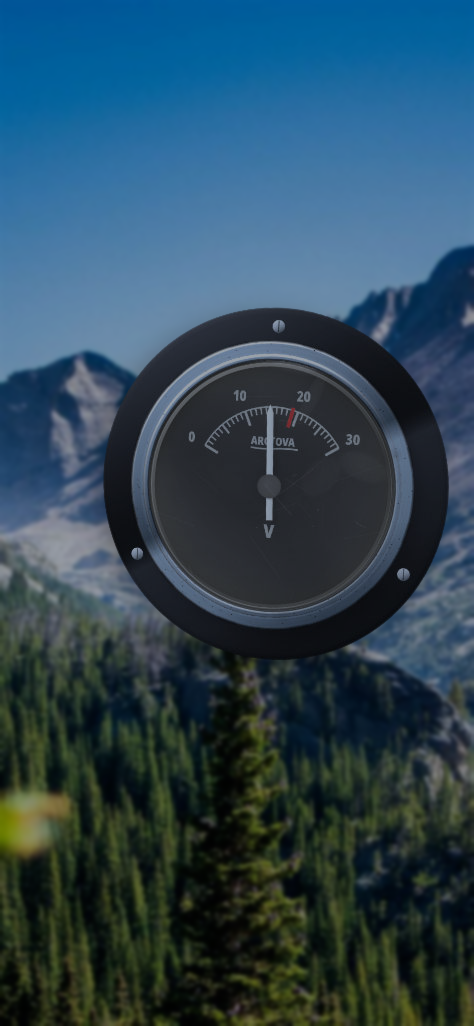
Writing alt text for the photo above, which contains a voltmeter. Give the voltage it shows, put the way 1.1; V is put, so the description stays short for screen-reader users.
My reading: 15; V
